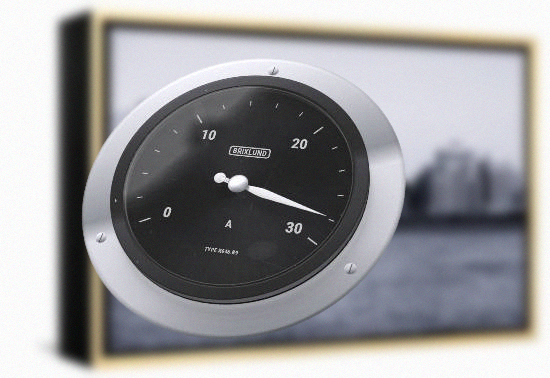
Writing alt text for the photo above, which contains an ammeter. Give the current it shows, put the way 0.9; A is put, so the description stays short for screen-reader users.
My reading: 28; A
